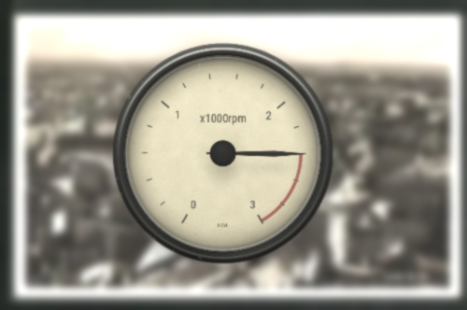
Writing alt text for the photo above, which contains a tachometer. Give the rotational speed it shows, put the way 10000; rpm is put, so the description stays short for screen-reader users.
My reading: 2400; rpm
